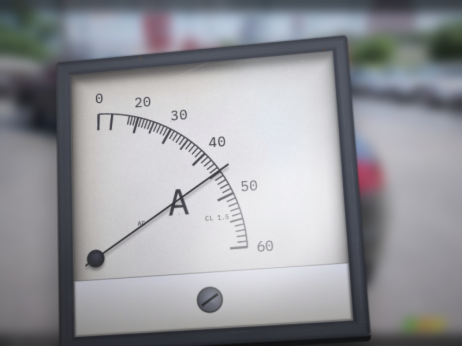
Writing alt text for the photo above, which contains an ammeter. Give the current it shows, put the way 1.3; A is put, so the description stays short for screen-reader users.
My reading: 45; A
